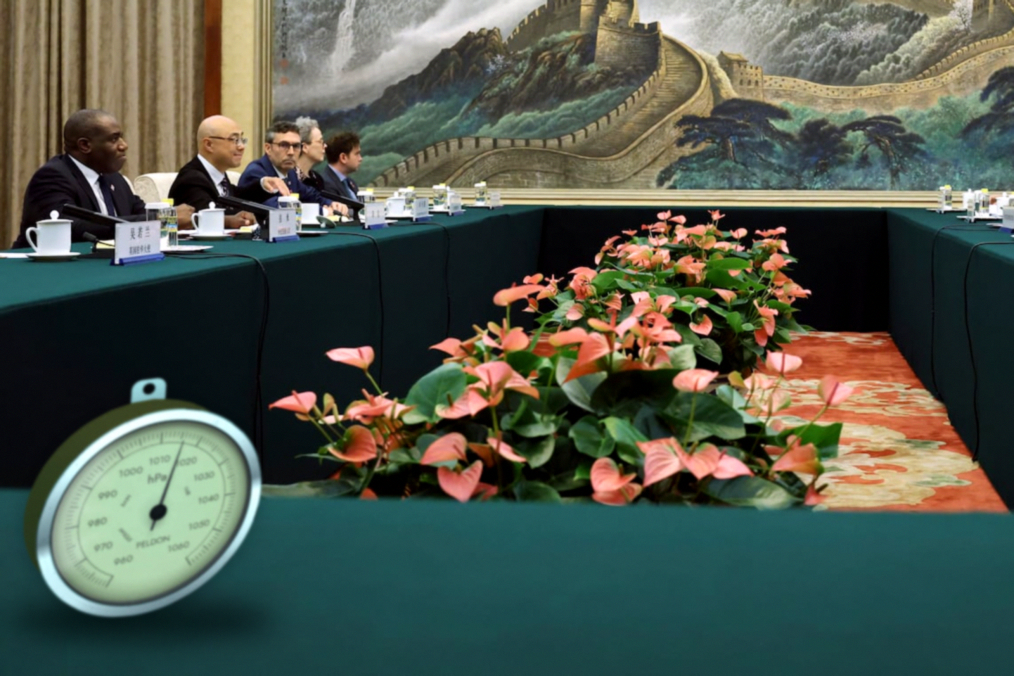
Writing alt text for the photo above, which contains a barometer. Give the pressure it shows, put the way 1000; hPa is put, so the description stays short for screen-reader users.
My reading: 1015; hPa
